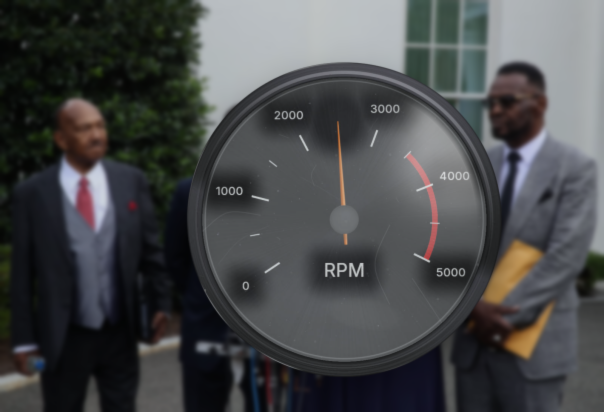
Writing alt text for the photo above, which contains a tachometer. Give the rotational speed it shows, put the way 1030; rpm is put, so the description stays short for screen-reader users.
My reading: 2500; rpm
